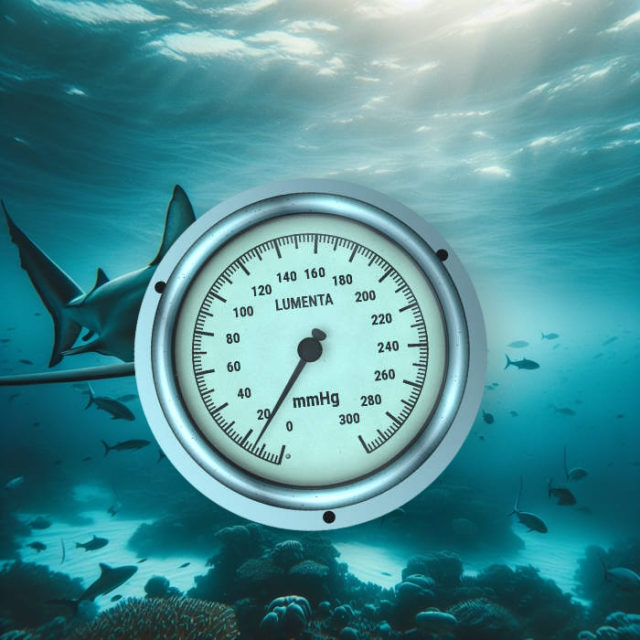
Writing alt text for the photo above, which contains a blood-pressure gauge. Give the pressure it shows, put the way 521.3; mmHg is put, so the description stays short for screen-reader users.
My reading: 14; mmHg
